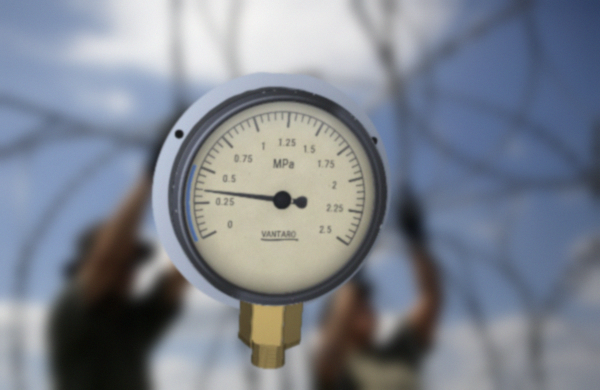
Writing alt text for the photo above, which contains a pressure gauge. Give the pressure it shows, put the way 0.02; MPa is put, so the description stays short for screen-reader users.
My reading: 0.35; MPa
